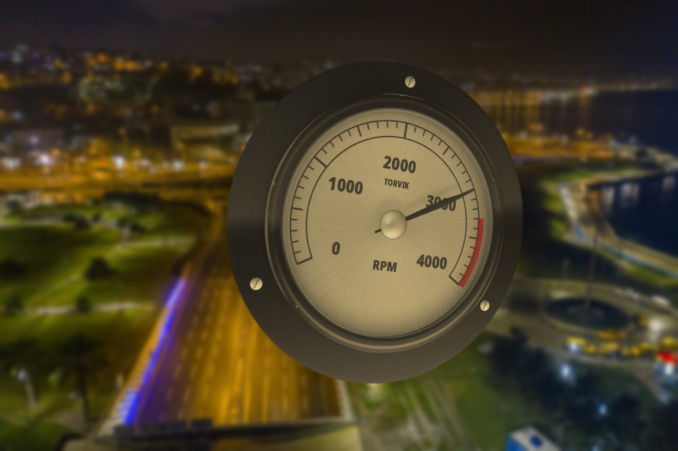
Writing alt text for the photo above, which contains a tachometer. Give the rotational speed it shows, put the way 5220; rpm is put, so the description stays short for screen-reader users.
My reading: 3000; rpm
